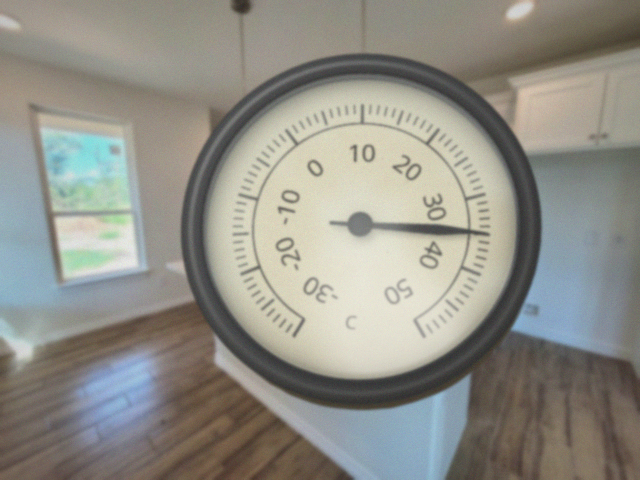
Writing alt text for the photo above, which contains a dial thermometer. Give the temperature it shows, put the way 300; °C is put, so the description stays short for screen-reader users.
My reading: 35; °C
